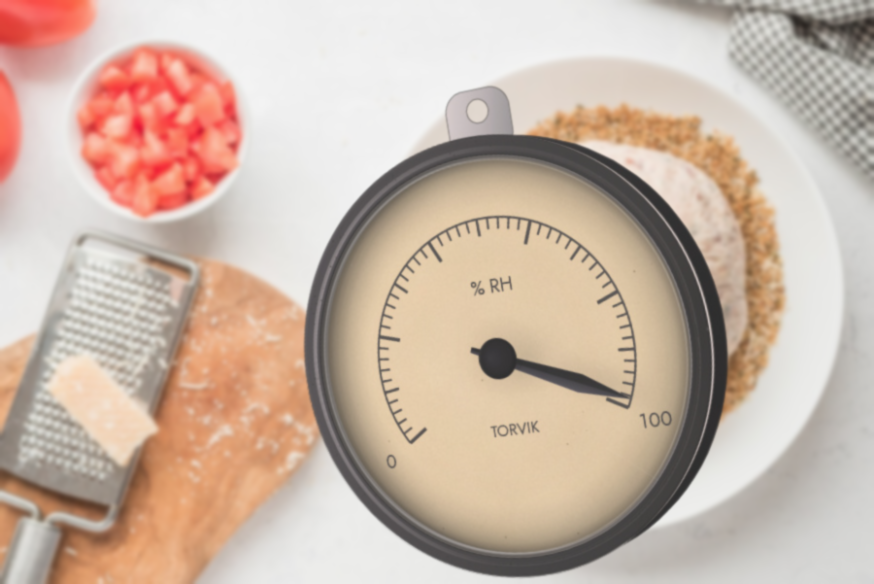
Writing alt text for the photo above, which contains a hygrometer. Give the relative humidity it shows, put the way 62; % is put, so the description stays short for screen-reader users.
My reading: 98; %
